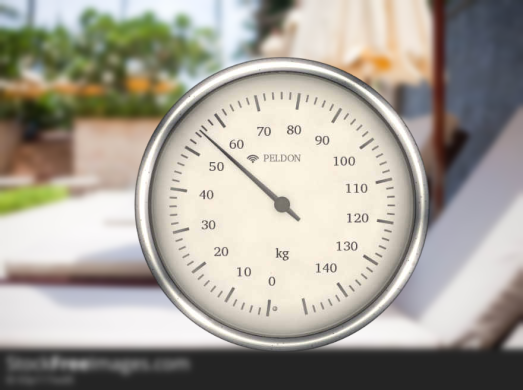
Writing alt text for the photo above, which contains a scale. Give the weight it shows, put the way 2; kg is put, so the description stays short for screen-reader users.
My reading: 55; kg
